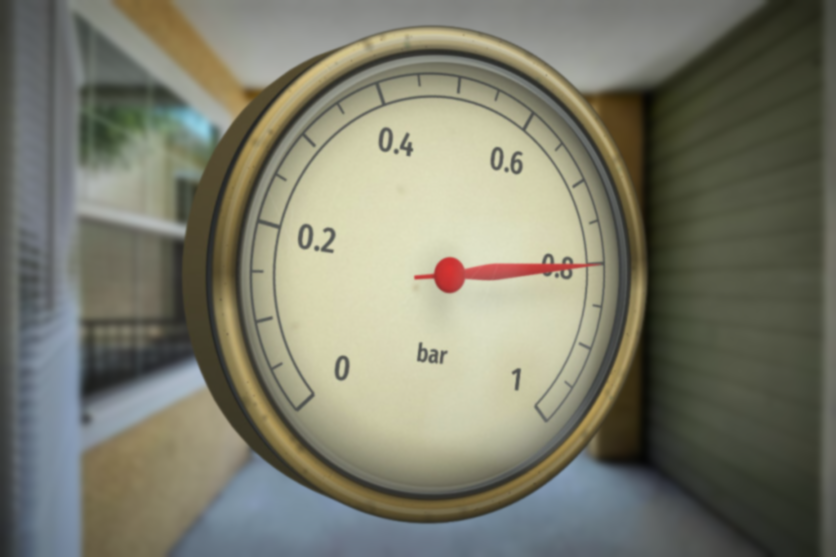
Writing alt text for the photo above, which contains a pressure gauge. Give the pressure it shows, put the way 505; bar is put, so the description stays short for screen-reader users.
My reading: 0.8; bar
